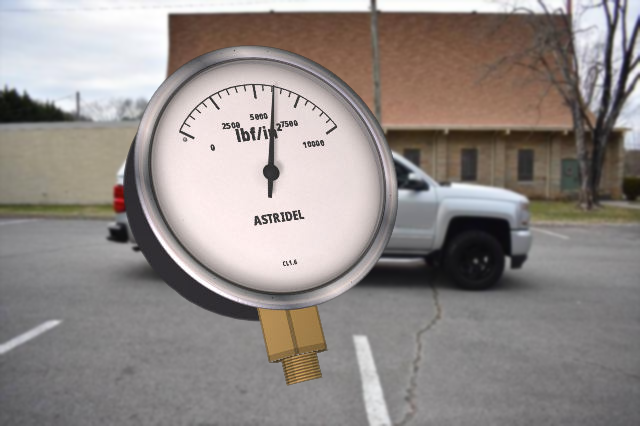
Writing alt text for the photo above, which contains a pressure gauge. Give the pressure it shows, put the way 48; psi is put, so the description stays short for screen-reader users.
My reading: 6000; psi
